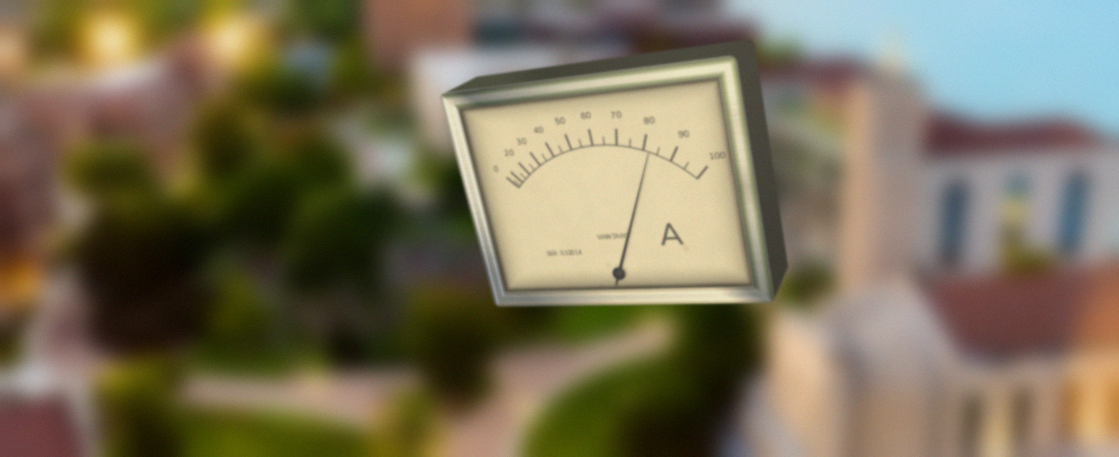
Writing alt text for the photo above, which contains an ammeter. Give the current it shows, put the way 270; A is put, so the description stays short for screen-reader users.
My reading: 82.5; A
